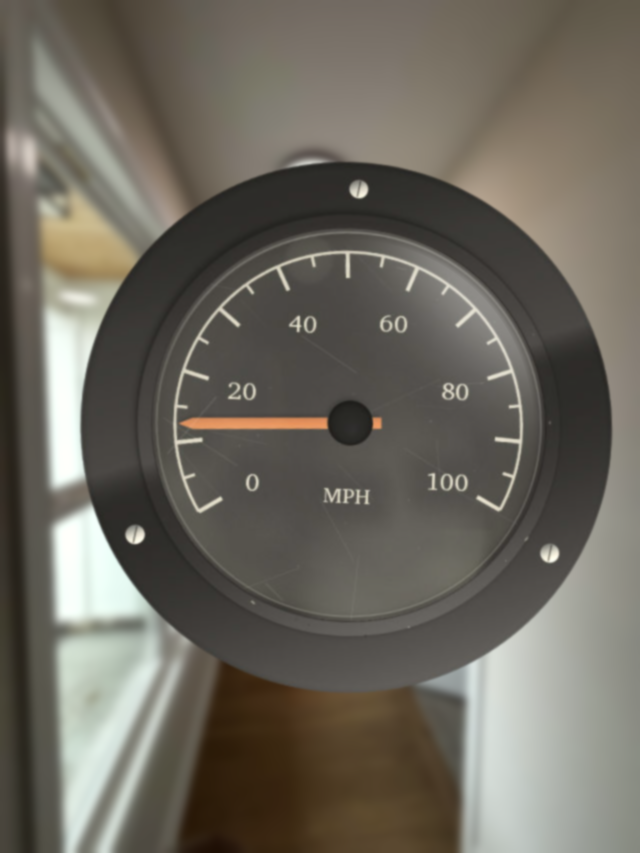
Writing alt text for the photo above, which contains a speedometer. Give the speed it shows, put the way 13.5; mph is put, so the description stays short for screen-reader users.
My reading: 12.5; mph
